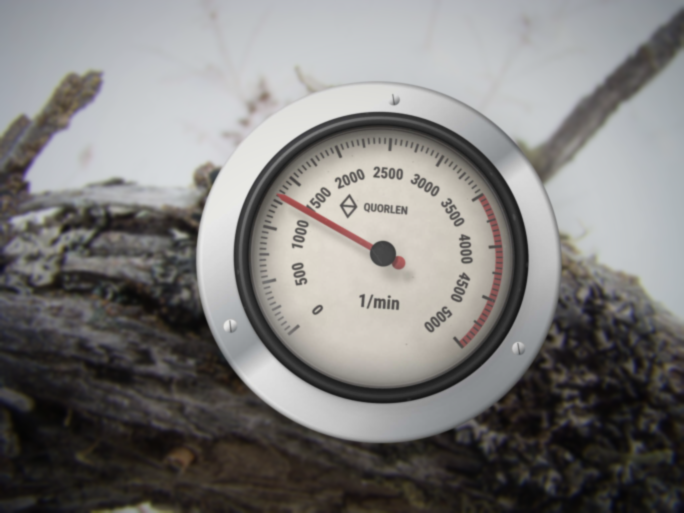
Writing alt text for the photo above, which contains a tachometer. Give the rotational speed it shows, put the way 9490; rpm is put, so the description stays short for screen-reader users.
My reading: 1300; rpm
